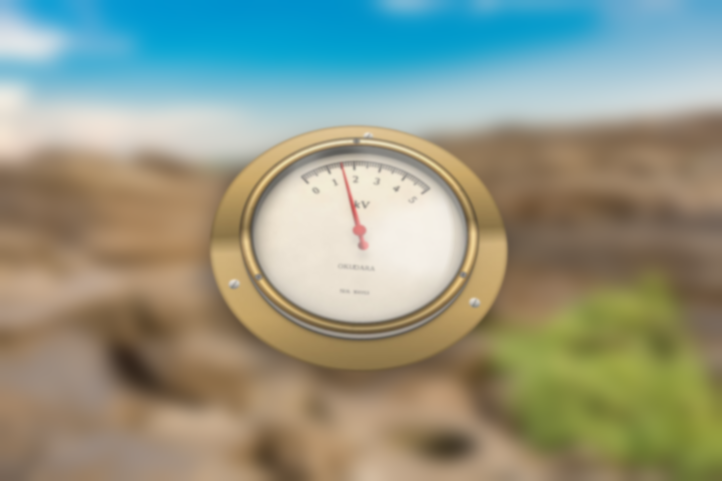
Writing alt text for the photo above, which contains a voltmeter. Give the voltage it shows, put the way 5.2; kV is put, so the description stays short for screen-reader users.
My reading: 1.5; kV
